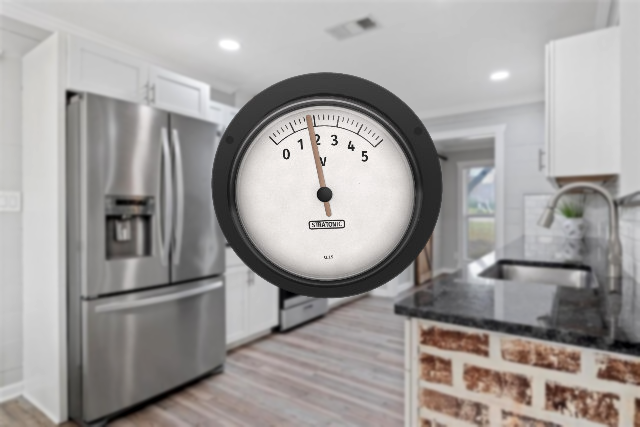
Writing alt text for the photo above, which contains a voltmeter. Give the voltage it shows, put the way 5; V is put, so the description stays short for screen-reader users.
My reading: 1.8; V
